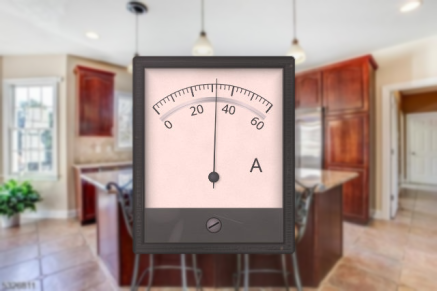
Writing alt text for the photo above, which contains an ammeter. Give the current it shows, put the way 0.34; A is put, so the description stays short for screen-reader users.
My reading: 32; A
